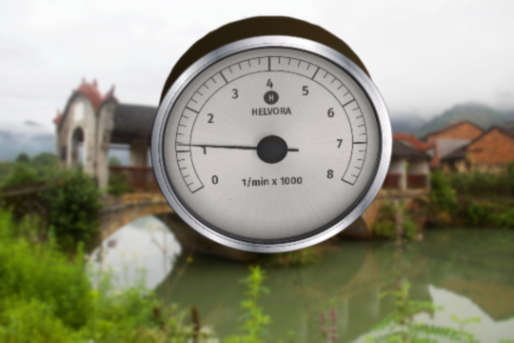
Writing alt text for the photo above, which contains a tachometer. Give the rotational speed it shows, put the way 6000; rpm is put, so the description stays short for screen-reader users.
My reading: 1200; rpm
